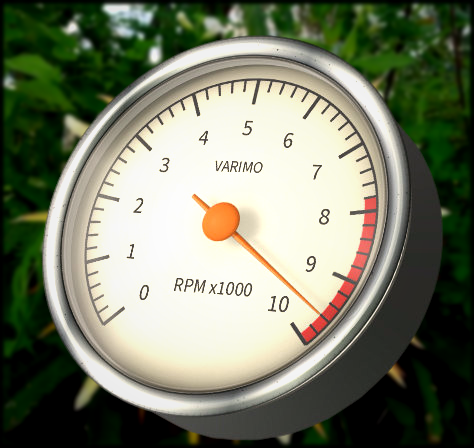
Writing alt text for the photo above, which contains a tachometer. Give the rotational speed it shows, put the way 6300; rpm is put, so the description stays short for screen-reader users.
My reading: 9600; rpm
